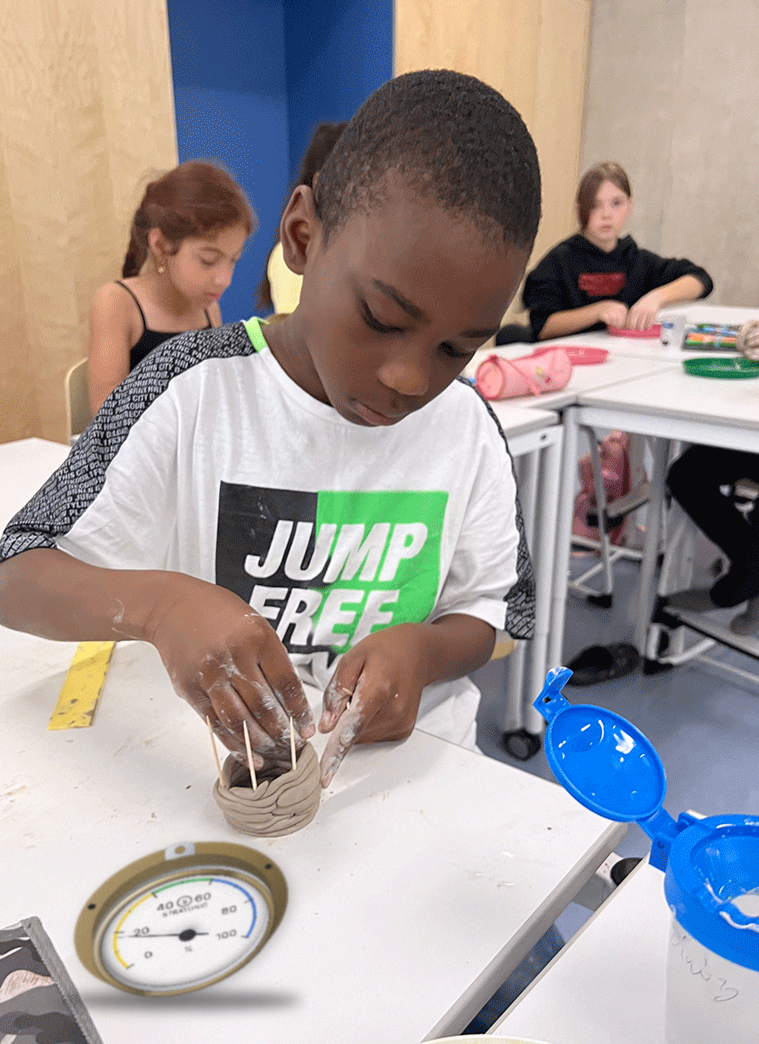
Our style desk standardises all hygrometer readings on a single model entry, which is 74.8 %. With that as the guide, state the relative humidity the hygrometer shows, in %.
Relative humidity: 20 %
